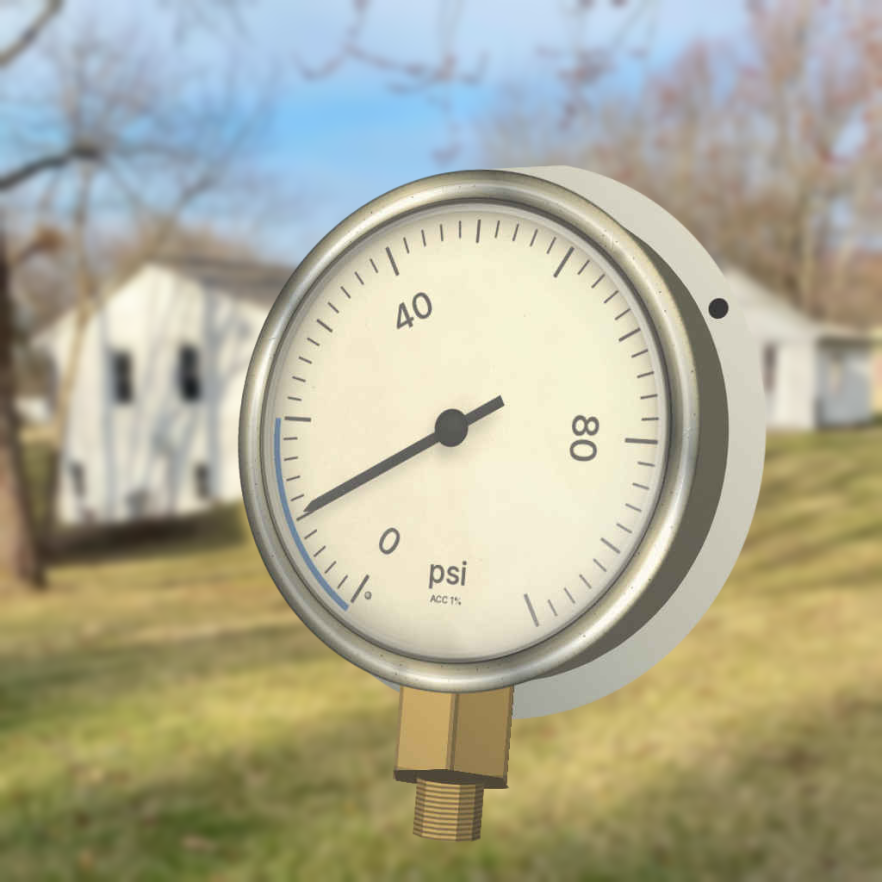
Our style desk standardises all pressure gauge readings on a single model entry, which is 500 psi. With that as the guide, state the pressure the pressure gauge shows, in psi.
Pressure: 10 psi
